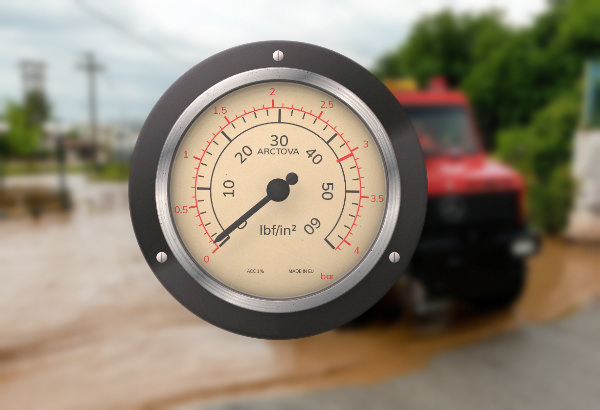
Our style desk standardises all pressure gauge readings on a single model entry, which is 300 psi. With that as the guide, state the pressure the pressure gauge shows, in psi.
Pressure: 1 psi
